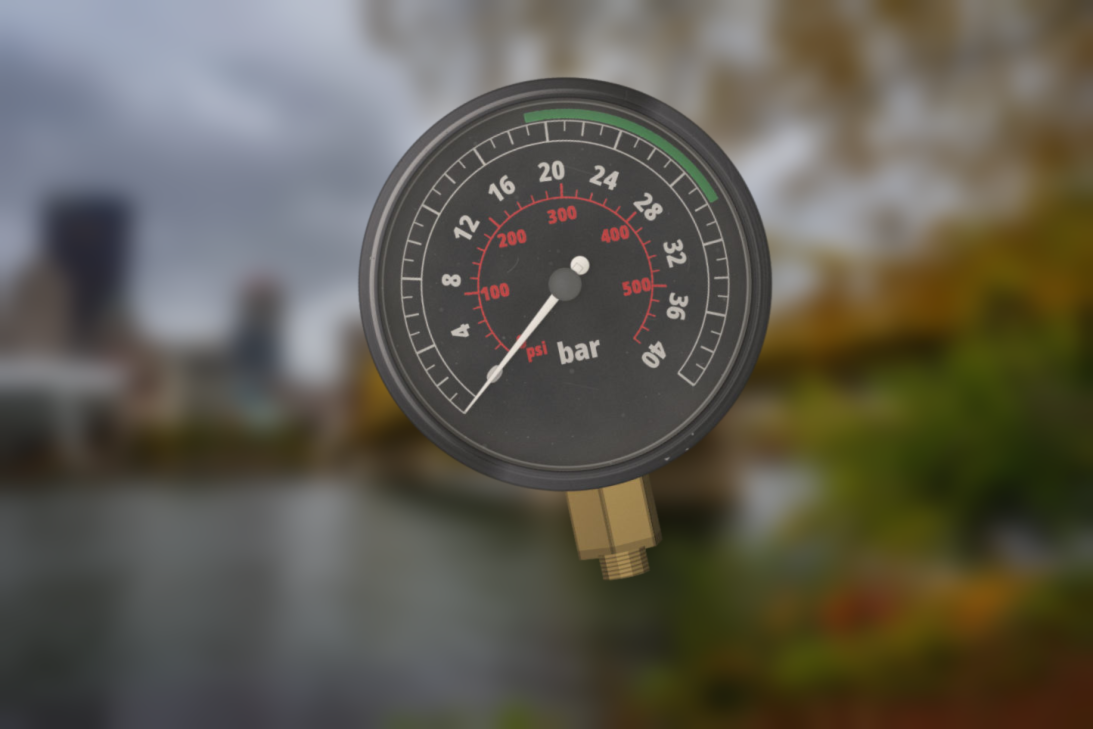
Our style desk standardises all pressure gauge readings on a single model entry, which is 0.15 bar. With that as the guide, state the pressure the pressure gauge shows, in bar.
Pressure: 0 bar
